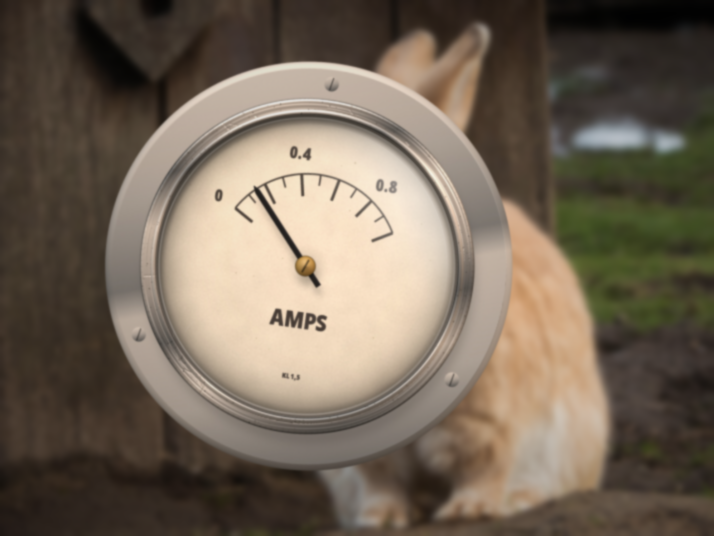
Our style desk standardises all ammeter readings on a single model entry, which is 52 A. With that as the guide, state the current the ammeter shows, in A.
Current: 0.15 A
